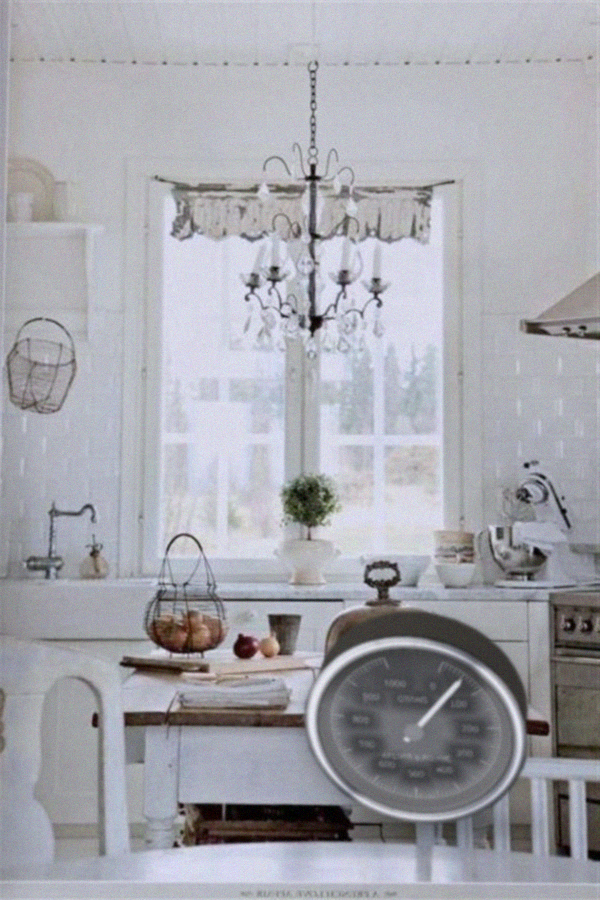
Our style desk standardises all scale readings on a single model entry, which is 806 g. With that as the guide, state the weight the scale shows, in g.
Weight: 50 g
